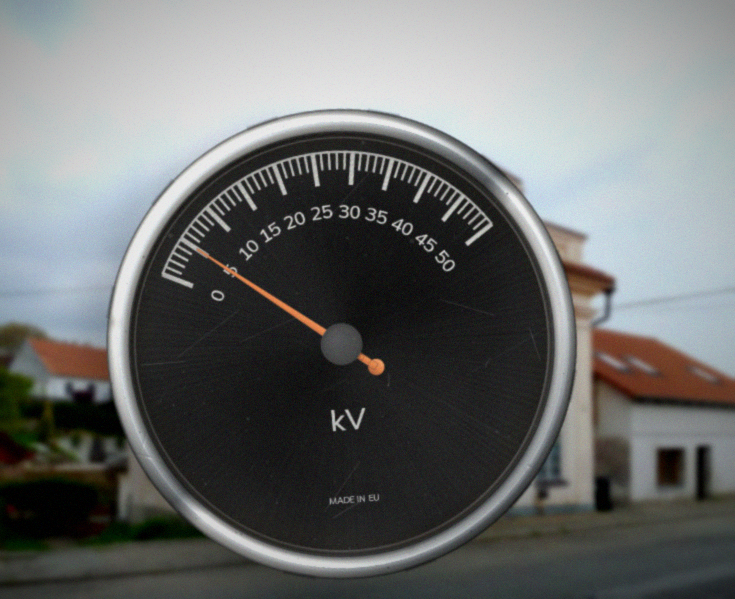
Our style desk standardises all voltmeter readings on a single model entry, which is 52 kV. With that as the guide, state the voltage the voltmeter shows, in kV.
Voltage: 5 kV
